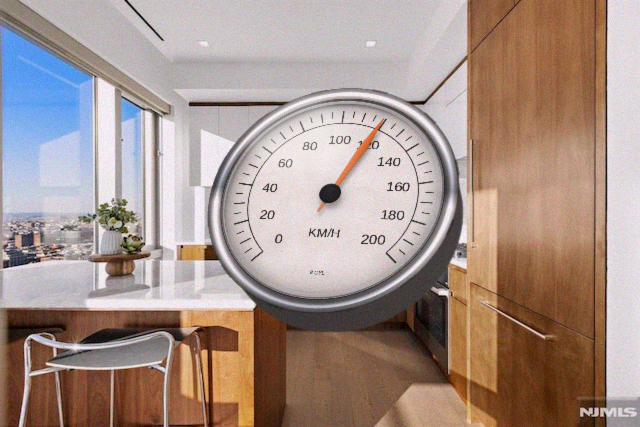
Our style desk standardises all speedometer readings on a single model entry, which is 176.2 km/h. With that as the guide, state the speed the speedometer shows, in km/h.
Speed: 120 km/h
